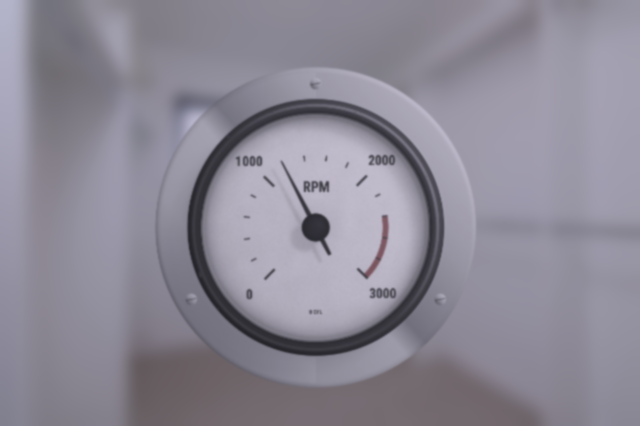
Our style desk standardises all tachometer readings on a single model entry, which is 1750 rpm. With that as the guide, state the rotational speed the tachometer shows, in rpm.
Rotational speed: 1200 rpm
